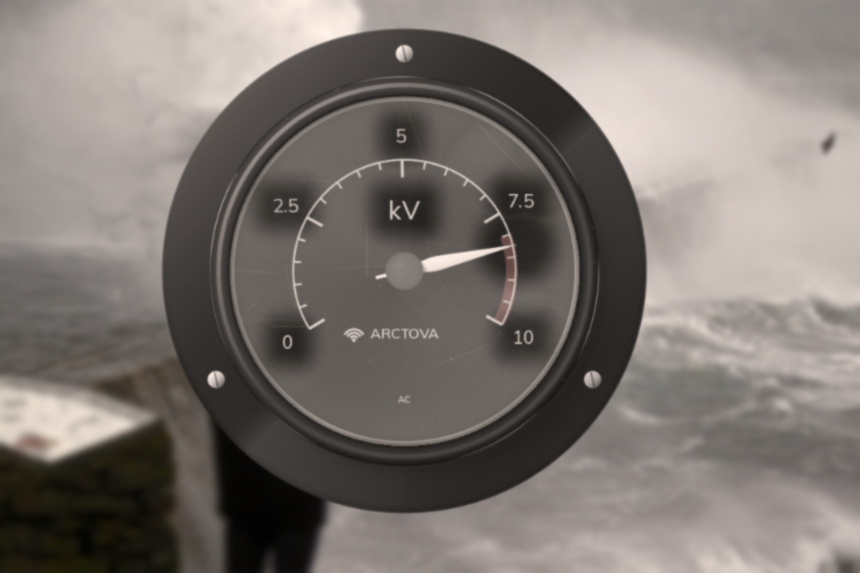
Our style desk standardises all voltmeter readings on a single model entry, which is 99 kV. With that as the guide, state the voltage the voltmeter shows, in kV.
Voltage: 8.25 kV
